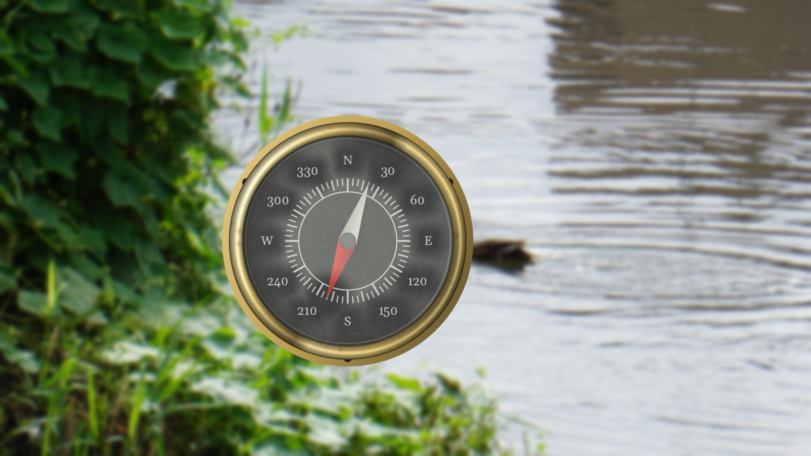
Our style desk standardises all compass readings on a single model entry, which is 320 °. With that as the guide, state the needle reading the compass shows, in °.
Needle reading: 200 °
